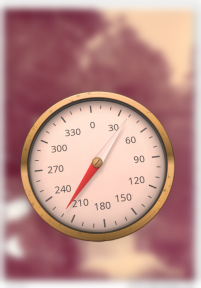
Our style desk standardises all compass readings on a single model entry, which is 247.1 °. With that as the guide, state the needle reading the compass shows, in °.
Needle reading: 220 °
